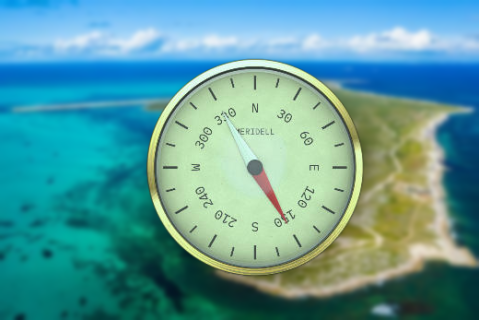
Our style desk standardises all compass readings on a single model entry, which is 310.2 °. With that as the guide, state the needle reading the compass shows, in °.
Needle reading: 150 °
